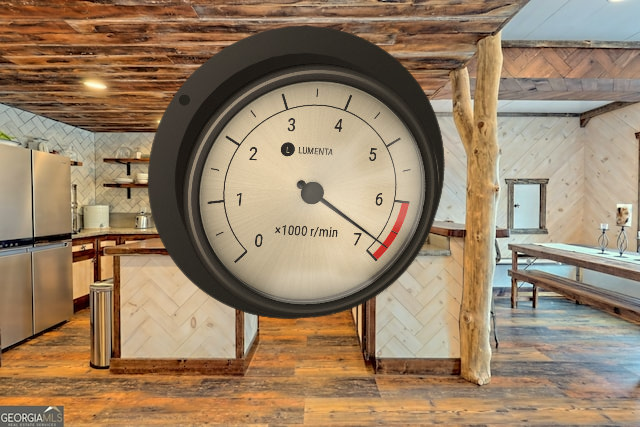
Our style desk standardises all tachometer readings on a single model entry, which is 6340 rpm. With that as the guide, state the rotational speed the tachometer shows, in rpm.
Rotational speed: 6750 rpm
